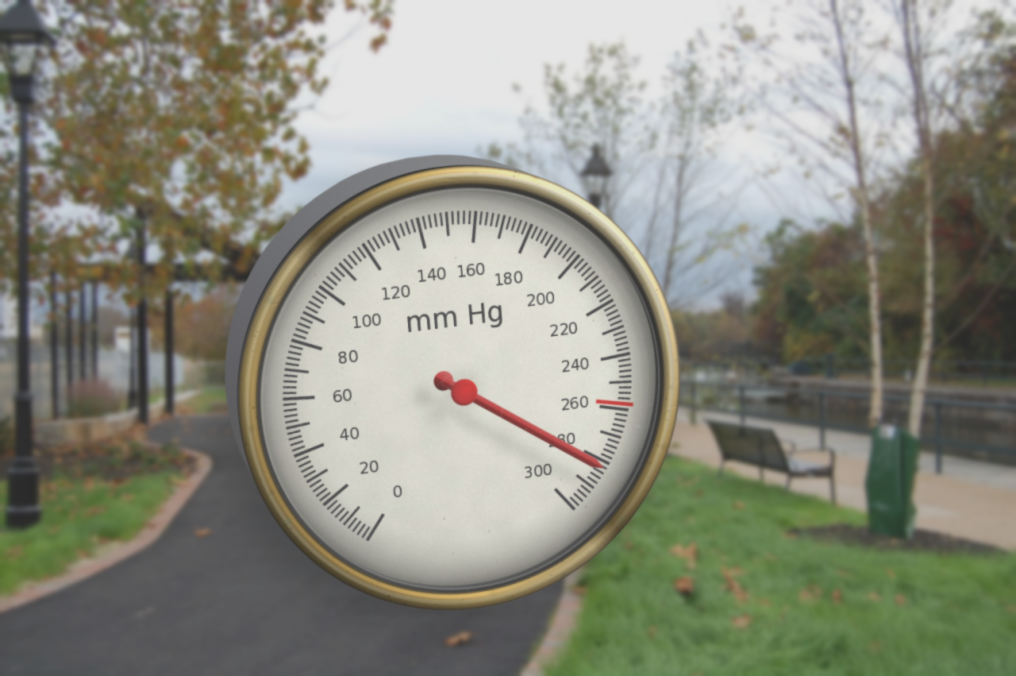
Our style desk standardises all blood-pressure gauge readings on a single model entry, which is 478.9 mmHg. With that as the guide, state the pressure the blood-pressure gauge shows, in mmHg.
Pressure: 282 mmHg
